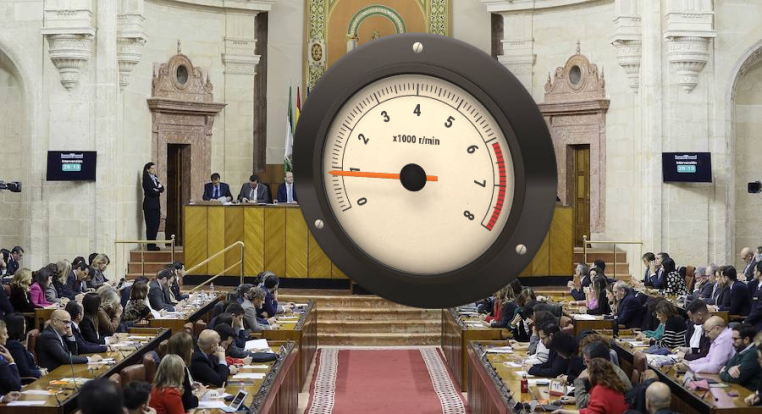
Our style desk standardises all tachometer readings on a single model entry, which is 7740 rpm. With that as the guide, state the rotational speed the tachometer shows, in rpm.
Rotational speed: 900 rpm
